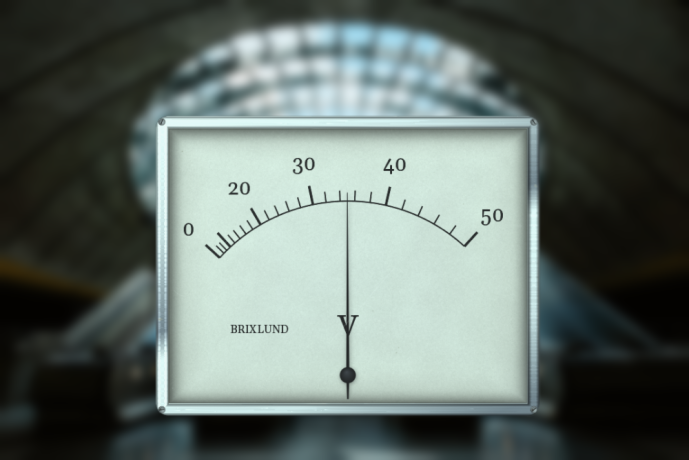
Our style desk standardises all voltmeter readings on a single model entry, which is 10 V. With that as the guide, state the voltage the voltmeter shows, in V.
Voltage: 35 V
